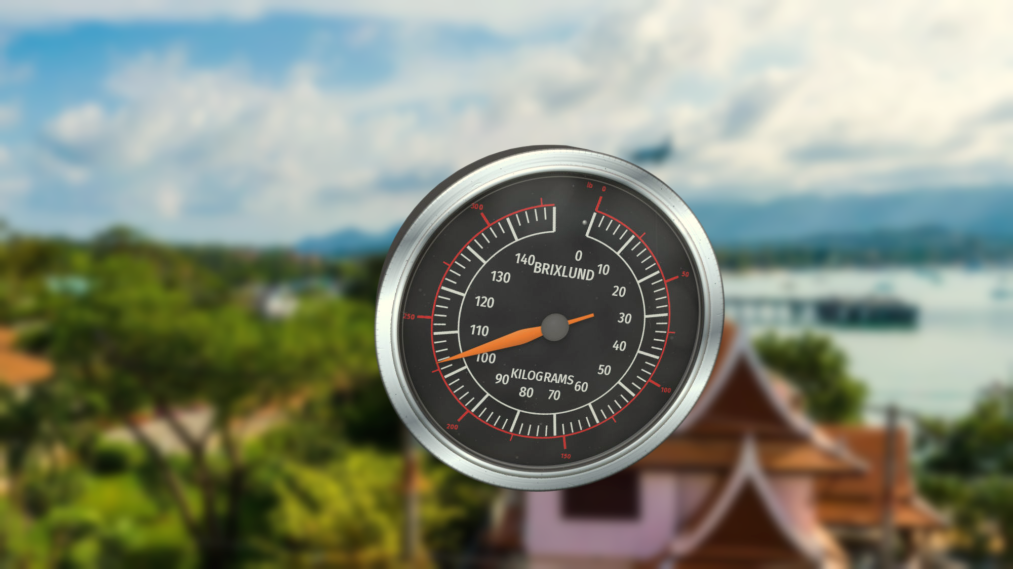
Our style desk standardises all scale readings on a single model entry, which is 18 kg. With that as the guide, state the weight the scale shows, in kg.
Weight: 104 kg
